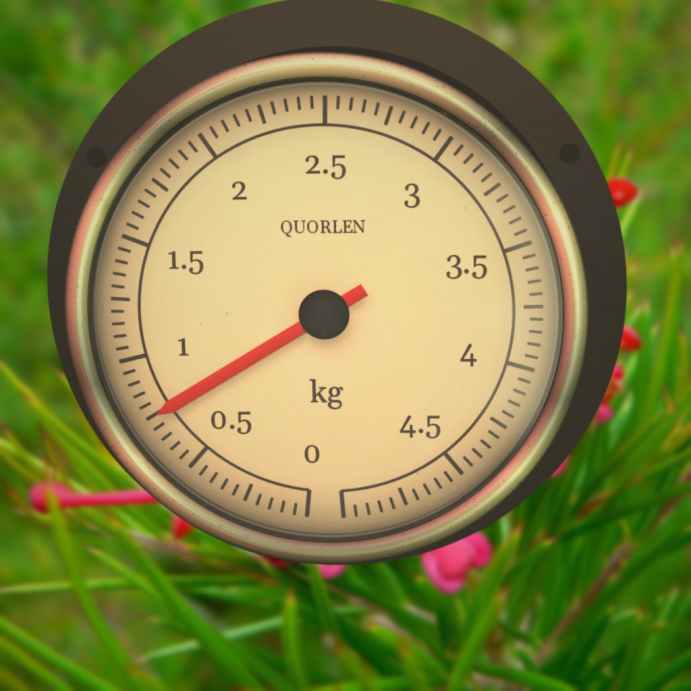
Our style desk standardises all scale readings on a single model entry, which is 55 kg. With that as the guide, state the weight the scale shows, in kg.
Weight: 0.75 kg
